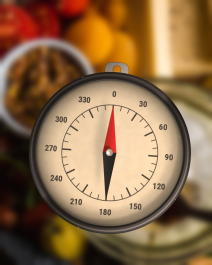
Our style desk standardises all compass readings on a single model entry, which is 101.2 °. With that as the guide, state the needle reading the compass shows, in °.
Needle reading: 0 °
